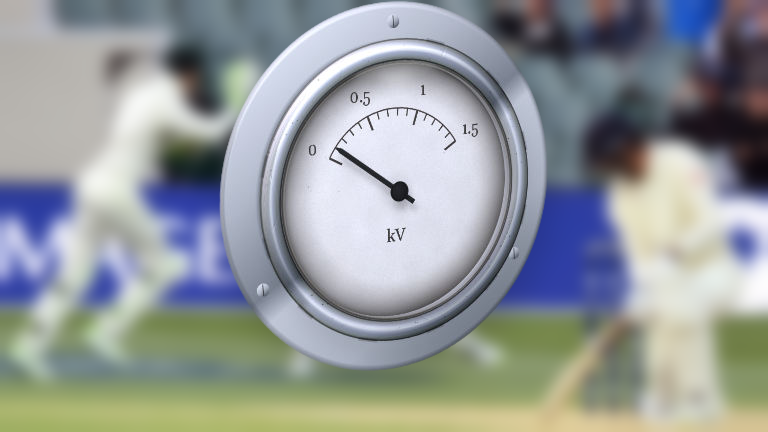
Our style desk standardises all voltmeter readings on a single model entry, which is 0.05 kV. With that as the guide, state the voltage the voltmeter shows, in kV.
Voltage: 0.1 kV
